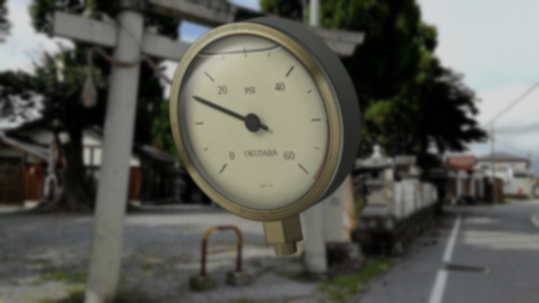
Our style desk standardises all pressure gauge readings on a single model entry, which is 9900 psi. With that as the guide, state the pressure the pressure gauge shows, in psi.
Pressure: 15 psi
